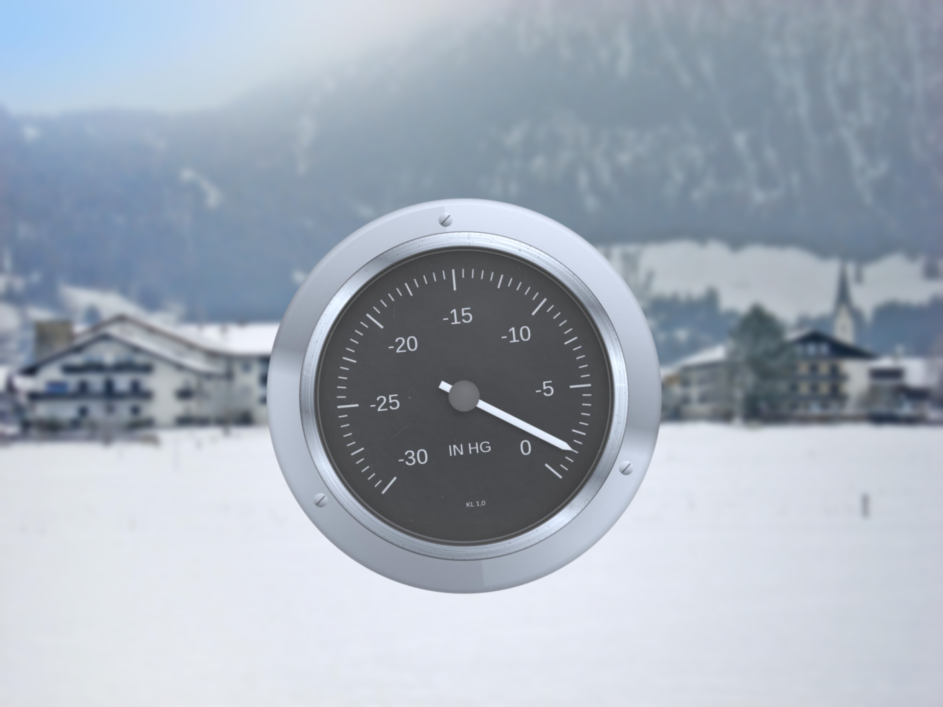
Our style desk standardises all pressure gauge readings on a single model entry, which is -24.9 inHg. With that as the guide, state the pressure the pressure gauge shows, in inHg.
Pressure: -1.5 inHg
